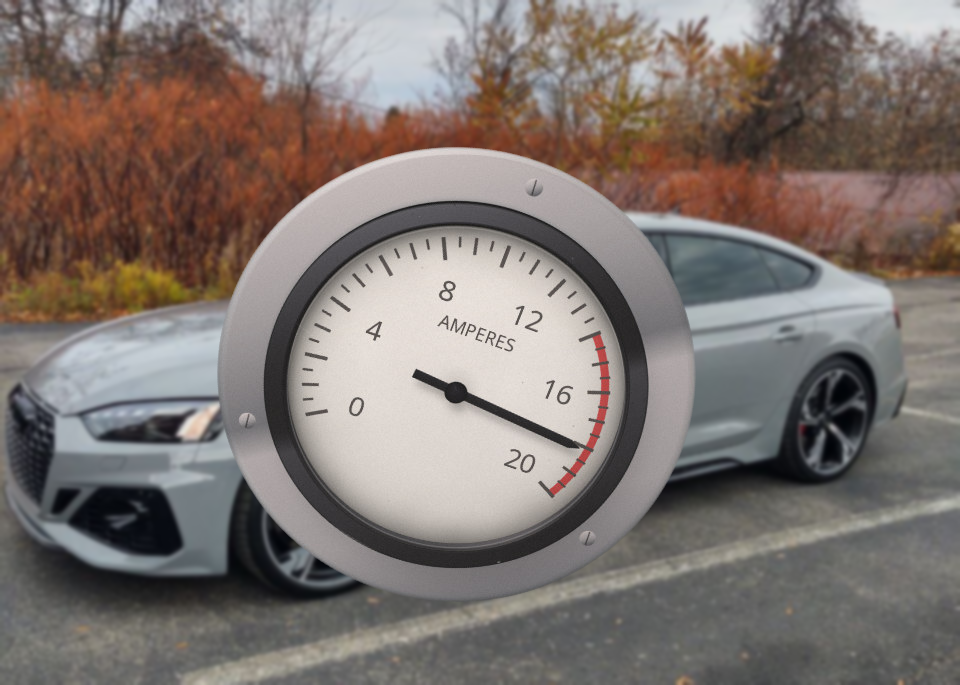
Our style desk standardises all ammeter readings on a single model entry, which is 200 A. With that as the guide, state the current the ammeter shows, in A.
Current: 18 A
